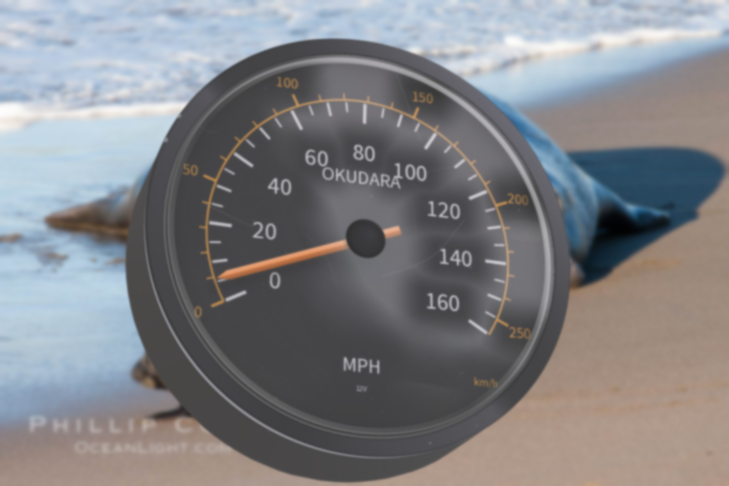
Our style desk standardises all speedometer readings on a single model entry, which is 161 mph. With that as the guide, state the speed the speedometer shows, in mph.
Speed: 5 mph
